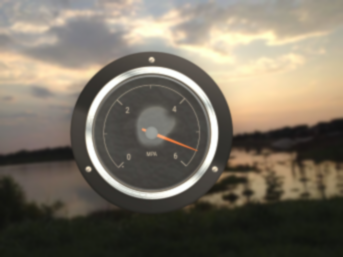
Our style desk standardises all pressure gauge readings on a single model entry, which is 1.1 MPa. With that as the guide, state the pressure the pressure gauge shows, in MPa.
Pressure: 5.5 MPa
